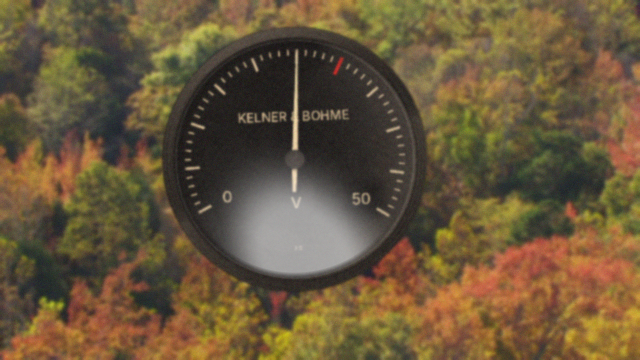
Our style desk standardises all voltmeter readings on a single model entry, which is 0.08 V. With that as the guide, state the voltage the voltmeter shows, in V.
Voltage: 25 V
